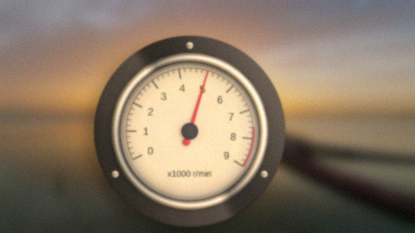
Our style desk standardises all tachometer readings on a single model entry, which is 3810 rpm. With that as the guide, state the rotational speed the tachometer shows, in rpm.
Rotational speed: 5000 rpm
